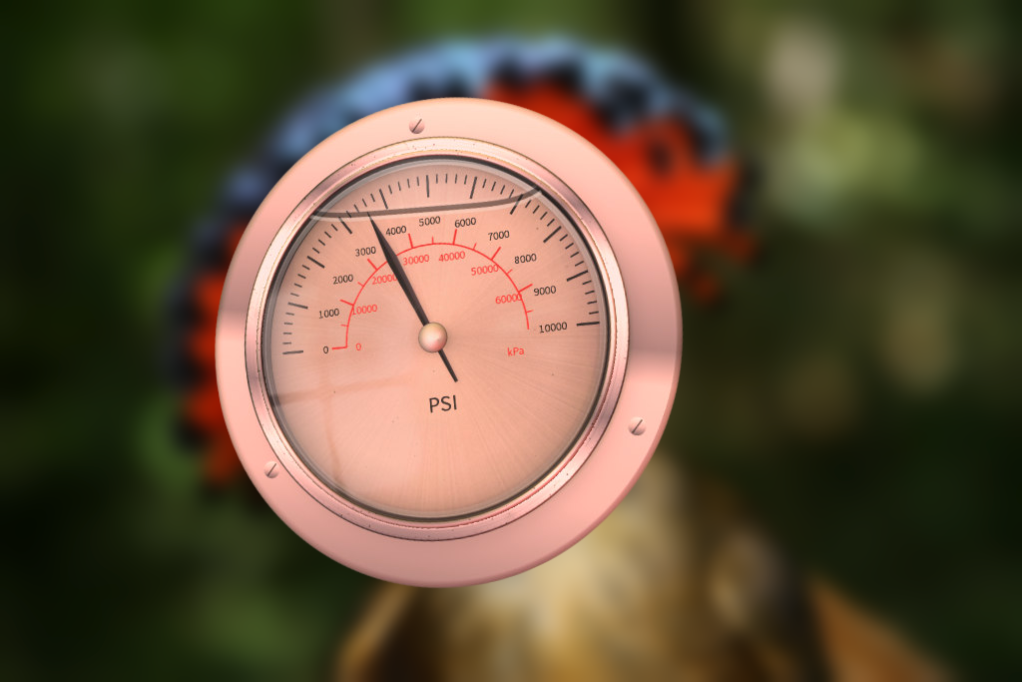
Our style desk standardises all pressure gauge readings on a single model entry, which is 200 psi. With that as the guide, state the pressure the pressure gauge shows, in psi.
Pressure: 3600 psi
